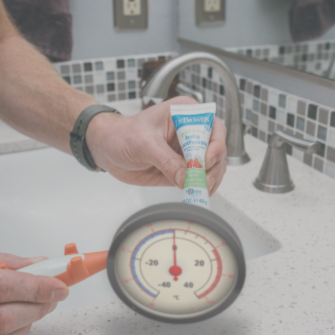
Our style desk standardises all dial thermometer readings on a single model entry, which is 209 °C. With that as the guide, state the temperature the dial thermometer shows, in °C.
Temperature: 0 °C
